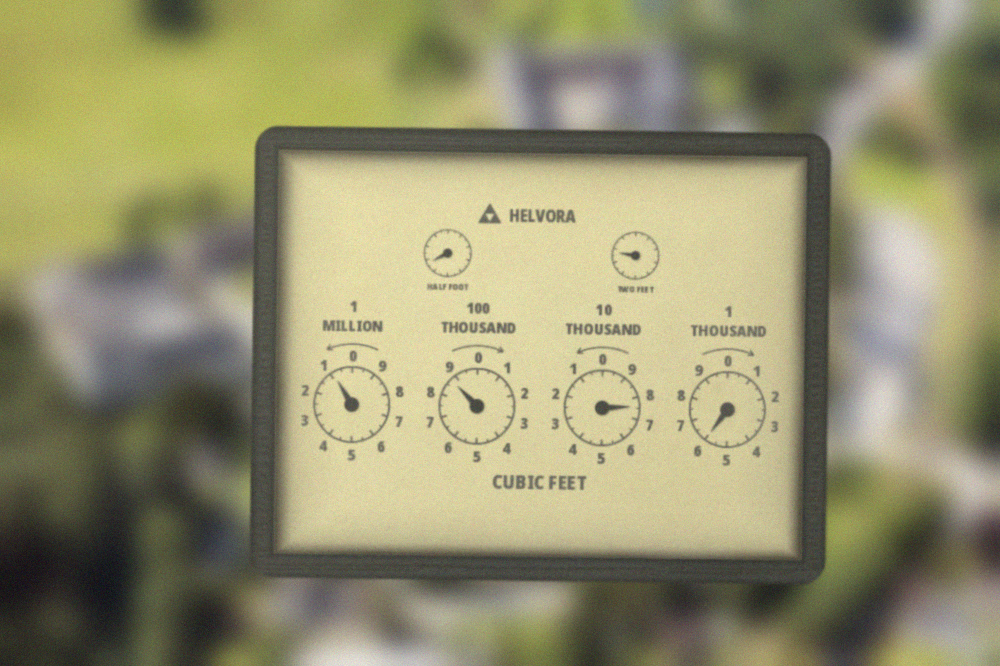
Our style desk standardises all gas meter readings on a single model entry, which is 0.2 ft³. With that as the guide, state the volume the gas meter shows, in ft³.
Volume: 87600 ft³
